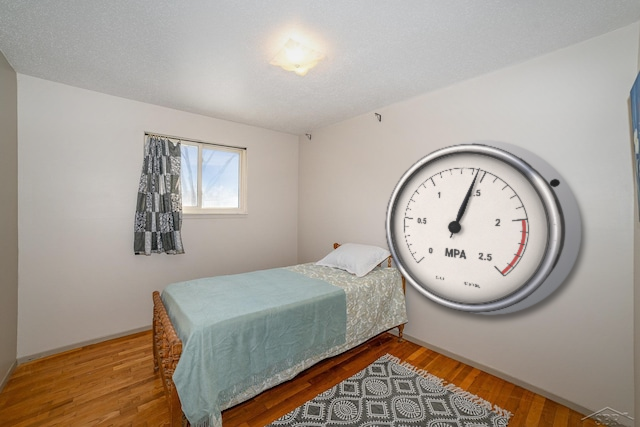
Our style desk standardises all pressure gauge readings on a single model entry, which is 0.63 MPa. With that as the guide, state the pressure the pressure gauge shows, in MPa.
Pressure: 1.45 MPa
